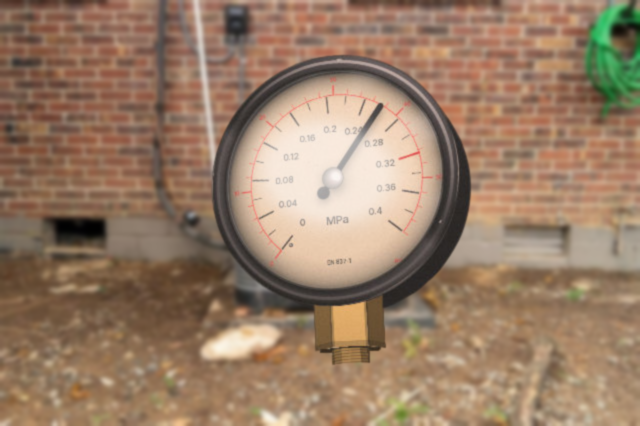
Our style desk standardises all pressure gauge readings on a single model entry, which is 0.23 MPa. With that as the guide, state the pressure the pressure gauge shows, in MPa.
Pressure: 0.26 MPa
